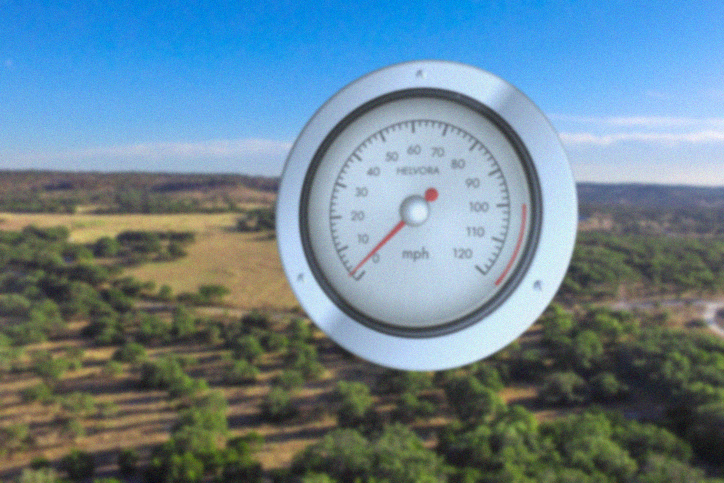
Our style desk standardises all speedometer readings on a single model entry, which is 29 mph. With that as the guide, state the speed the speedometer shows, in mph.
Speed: 2 mph
